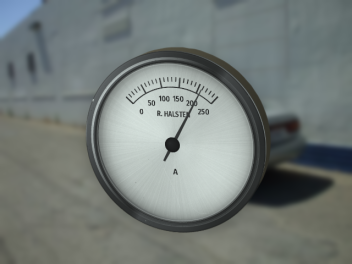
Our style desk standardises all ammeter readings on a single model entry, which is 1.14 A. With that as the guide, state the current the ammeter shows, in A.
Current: 210 A
